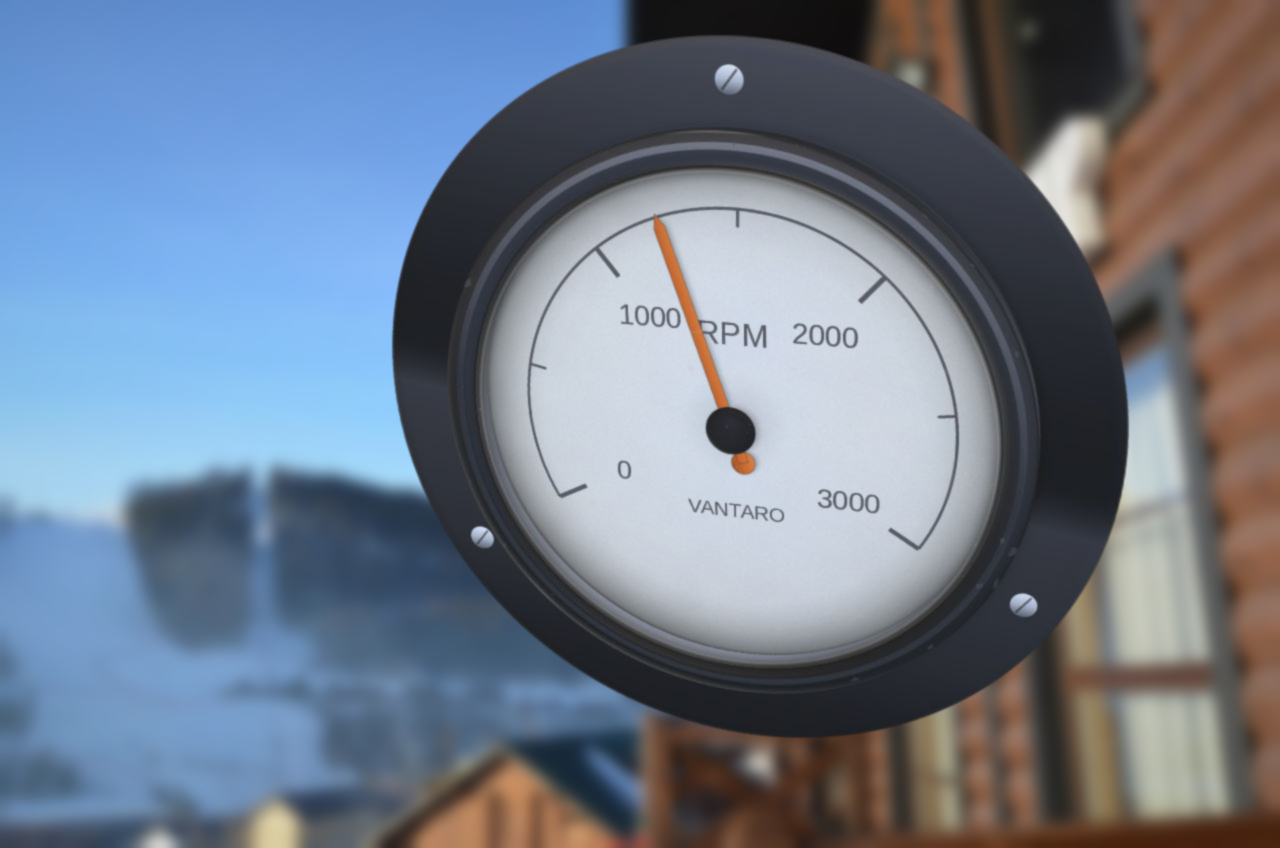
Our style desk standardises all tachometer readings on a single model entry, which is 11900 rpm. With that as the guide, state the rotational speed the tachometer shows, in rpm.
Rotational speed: 1250 rpm
